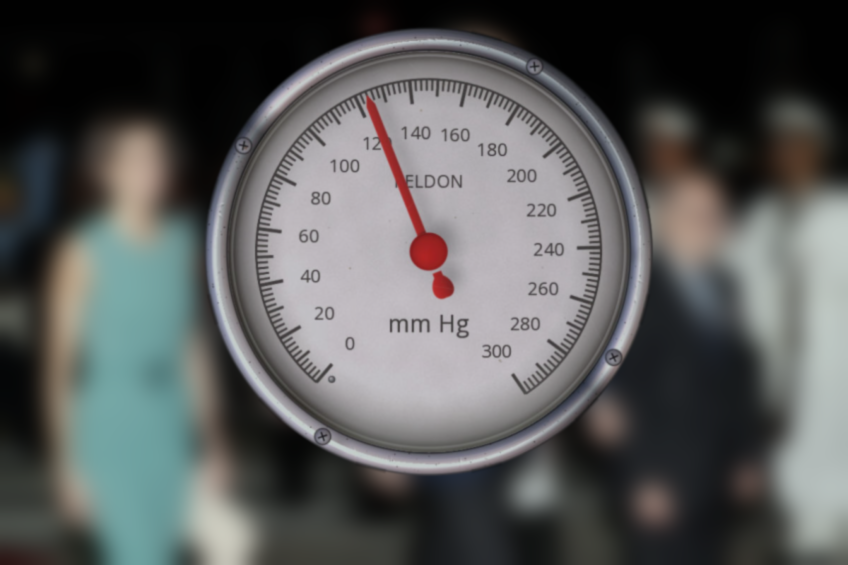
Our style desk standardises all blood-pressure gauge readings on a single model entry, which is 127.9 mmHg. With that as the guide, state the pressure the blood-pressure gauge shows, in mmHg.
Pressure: 124 mmHg
